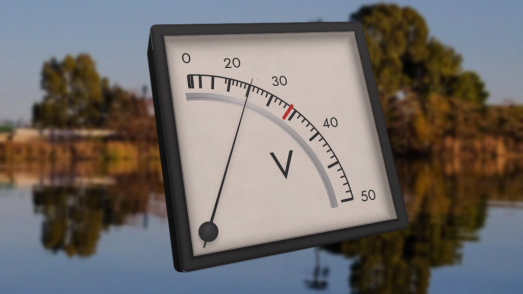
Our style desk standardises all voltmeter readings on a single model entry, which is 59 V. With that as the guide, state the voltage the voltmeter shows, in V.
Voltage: 25 V
